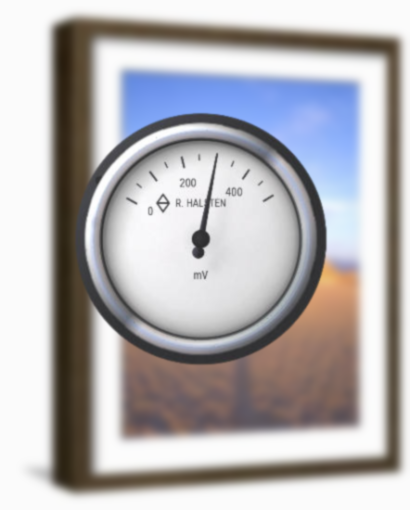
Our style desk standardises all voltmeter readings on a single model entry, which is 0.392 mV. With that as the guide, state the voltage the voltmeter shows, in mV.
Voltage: 300 mV
